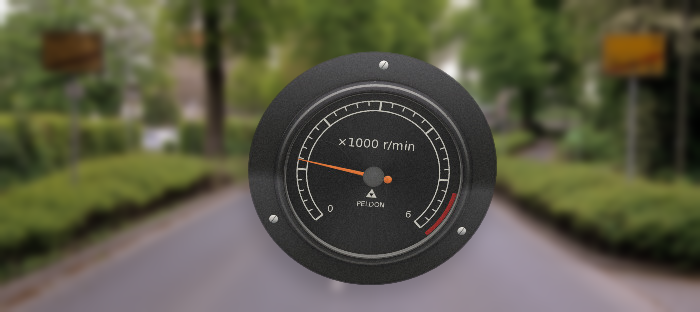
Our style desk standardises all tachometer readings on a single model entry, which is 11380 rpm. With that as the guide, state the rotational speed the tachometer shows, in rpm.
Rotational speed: 1200 rpm
